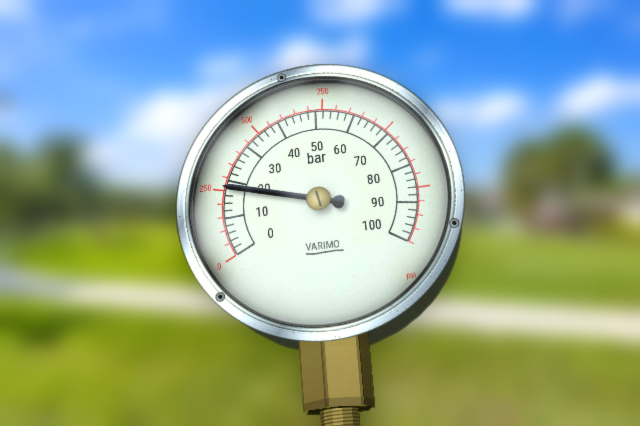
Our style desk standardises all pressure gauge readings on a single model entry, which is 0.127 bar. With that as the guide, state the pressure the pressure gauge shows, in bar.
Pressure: 18 bar
